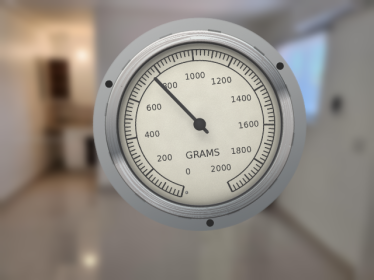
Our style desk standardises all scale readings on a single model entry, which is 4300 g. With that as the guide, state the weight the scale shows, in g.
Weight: 760 g
